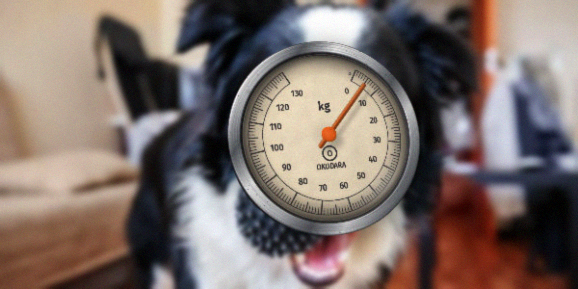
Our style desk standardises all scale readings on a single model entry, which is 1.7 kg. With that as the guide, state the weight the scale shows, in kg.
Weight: 5 kg
